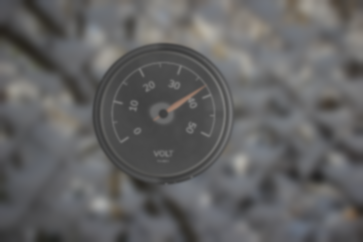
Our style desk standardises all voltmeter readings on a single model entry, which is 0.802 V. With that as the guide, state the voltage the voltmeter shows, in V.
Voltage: 37.5 V
